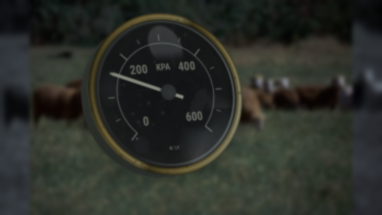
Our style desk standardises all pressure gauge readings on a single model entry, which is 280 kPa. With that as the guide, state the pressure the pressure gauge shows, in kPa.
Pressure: 150 kPa
